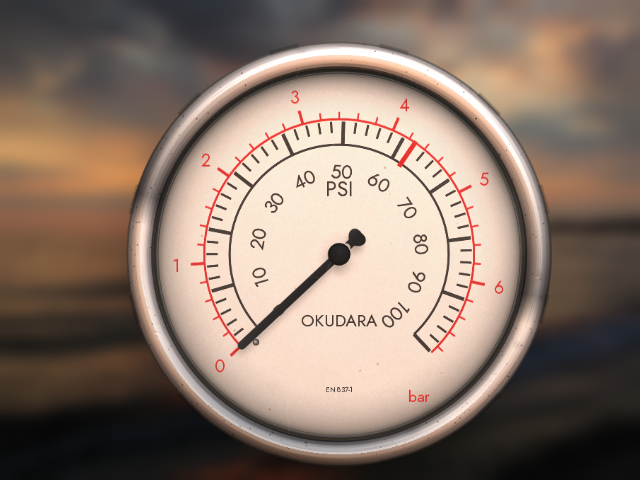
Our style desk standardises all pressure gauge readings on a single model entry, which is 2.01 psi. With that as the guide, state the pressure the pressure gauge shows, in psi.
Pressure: 0 psi
